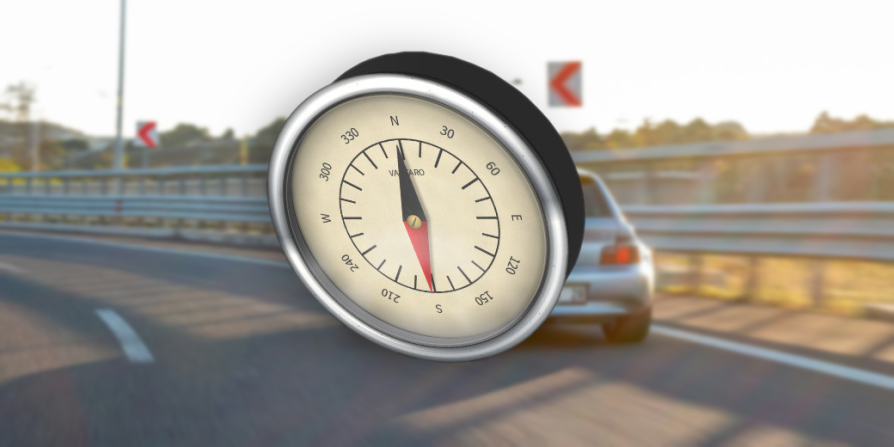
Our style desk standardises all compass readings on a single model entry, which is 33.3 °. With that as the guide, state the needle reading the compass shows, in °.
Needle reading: 180 °
